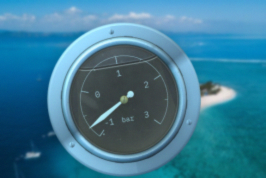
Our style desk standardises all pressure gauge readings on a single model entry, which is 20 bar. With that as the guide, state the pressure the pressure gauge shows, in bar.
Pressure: -0.75 bar
